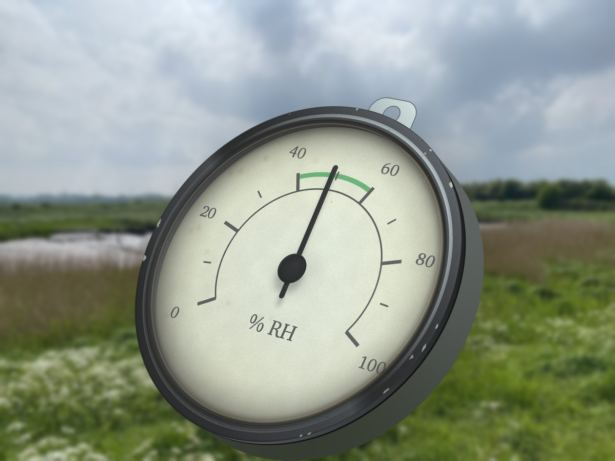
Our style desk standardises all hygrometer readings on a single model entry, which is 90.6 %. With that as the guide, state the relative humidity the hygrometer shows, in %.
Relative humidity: 50 %
